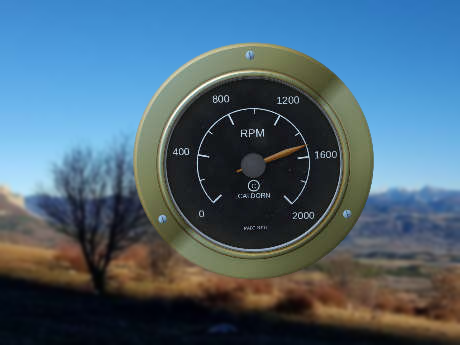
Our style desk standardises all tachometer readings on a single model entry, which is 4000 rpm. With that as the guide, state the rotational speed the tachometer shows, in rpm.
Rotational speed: 1500 rpm
